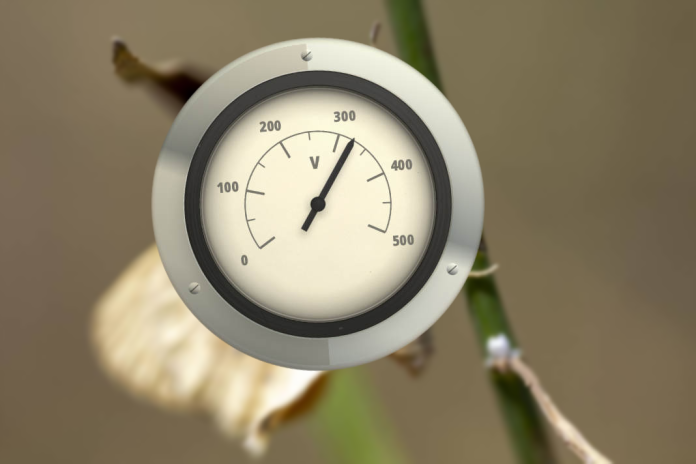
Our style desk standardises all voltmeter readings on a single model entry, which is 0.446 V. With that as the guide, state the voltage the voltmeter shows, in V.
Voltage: 325 V
